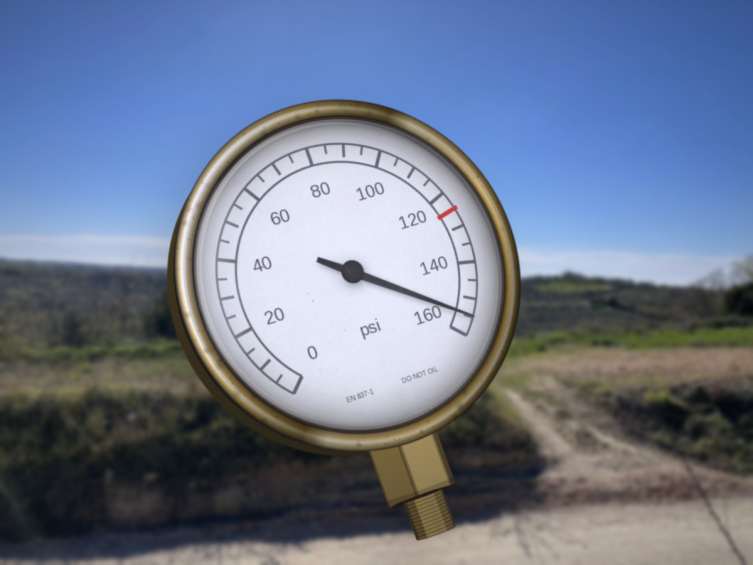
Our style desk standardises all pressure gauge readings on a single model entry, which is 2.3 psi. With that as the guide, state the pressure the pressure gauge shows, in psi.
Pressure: 155 psi
